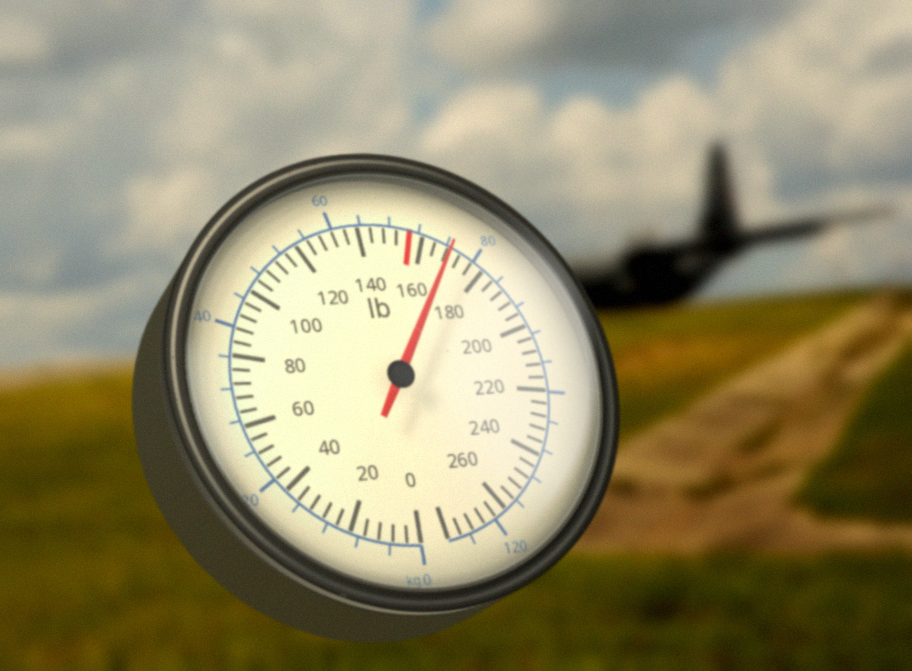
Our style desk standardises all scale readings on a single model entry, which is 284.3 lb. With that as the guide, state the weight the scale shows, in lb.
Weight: 168 lb
